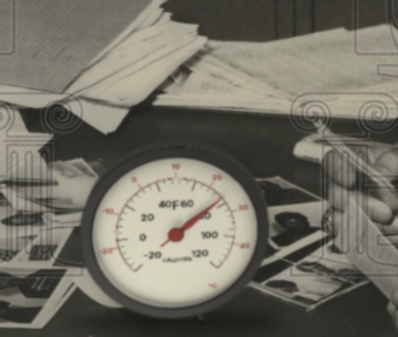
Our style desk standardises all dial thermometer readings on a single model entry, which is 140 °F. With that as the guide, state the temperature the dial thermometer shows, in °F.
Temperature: 76 °F
